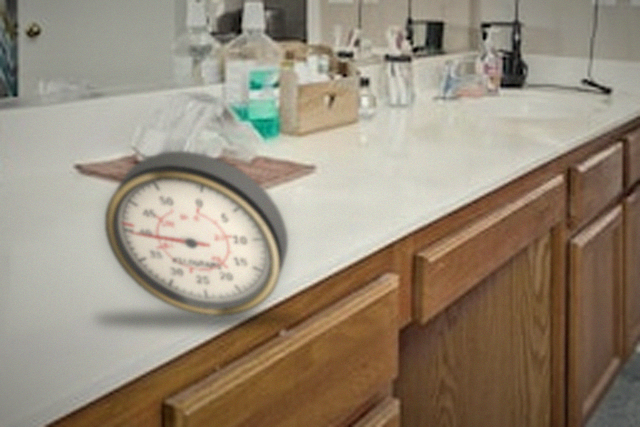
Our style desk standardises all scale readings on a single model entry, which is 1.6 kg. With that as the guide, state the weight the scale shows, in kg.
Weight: 40 kg
